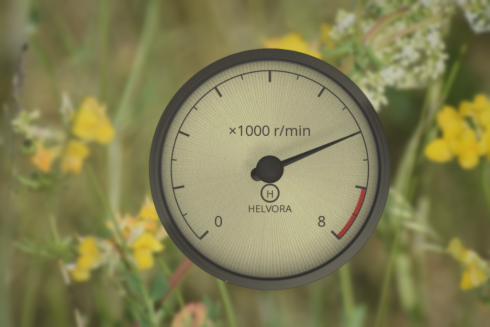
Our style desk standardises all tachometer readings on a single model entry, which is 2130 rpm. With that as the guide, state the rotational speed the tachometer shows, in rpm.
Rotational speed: 6000 rpm
